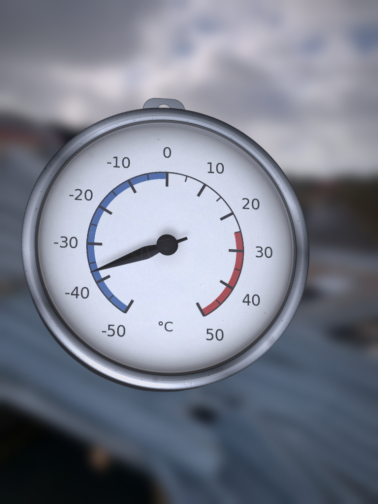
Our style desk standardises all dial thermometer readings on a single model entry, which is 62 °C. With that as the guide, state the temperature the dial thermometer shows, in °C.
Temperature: -37.5 °C
